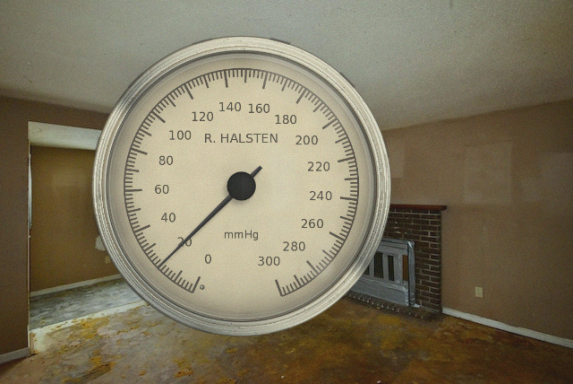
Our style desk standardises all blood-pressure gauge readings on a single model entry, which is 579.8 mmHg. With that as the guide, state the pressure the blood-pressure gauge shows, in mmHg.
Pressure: 20 mmHg
